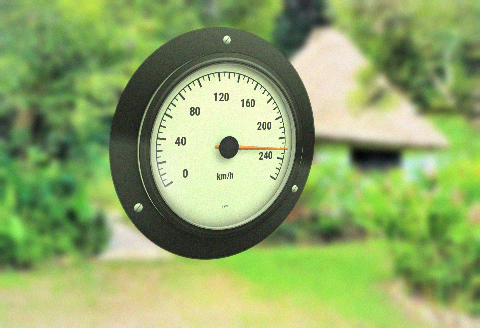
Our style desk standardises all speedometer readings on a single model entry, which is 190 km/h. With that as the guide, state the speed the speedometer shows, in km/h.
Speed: 230 km/h
